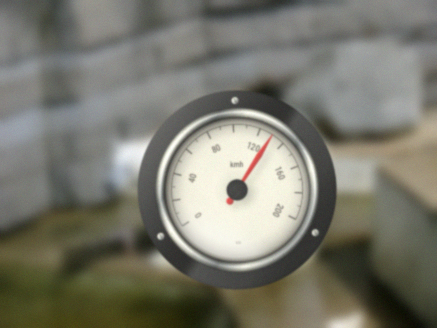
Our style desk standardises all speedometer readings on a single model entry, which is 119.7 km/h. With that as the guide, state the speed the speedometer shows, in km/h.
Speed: 130 km/h
